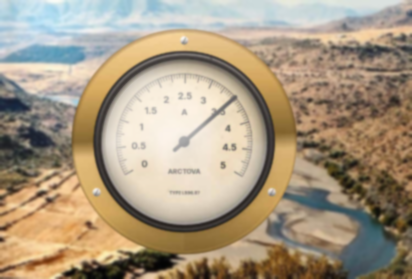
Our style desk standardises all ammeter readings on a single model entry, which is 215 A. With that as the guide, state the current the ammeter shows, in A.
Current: 3.5 A
